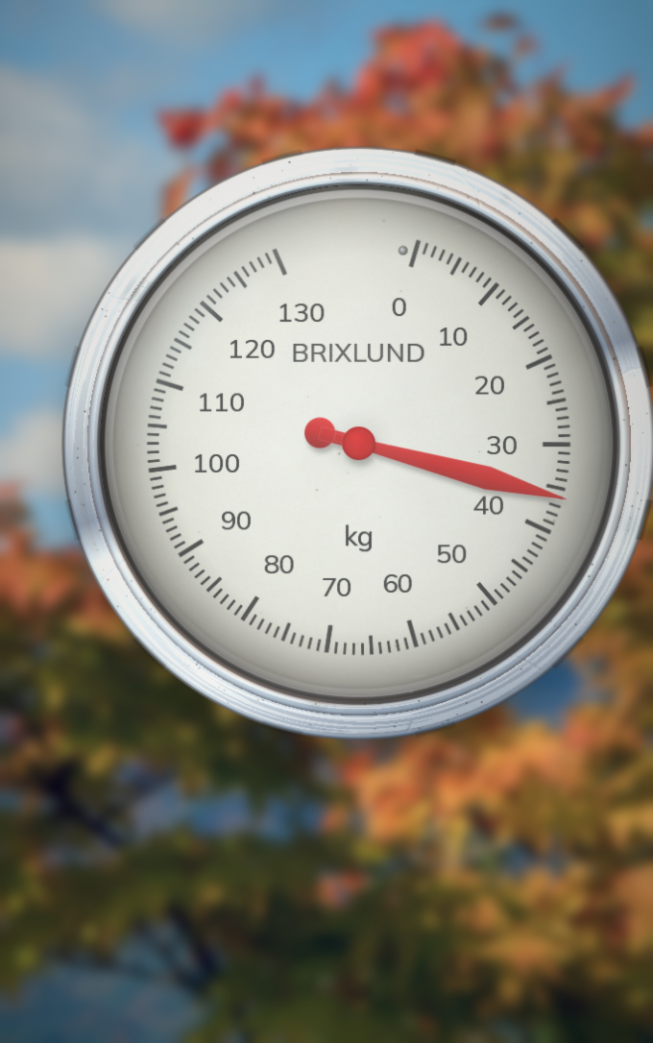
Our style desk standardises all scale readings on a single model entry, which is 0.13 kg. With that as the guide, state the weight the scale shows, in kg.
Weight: 36 kg
